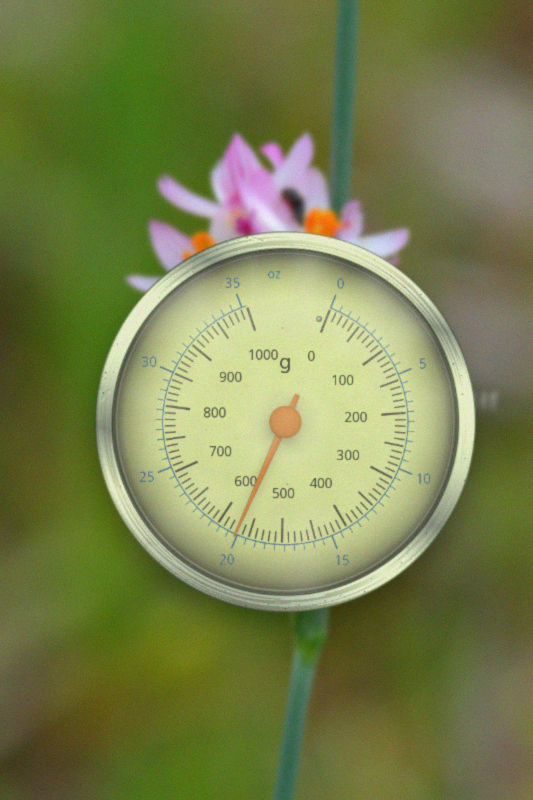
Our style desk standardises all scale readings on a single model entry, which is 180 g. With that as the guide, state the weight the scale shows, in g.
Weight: 570 g
